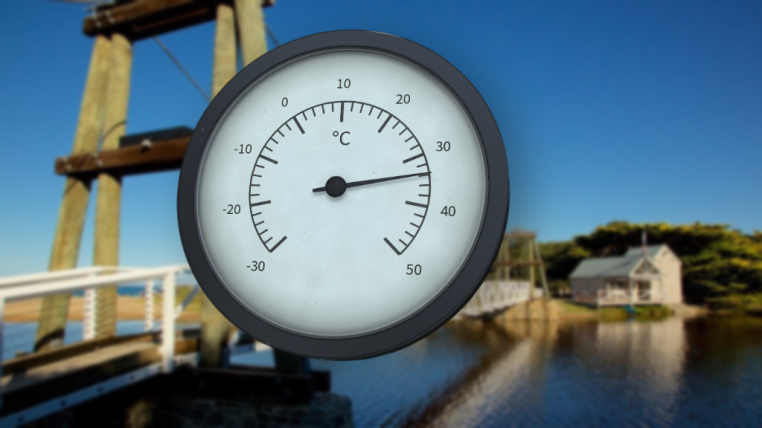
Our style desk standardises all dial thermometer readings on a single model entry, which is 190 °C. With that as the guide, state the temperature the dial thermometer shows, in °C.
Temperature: 34 °C
